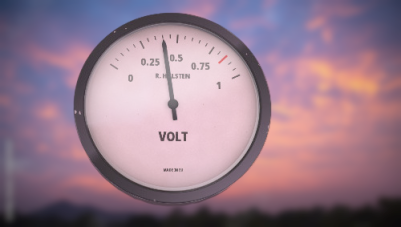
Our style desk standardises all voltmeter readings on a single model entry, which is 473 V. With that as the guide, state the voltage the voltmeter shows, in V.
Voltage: 0.4 V
